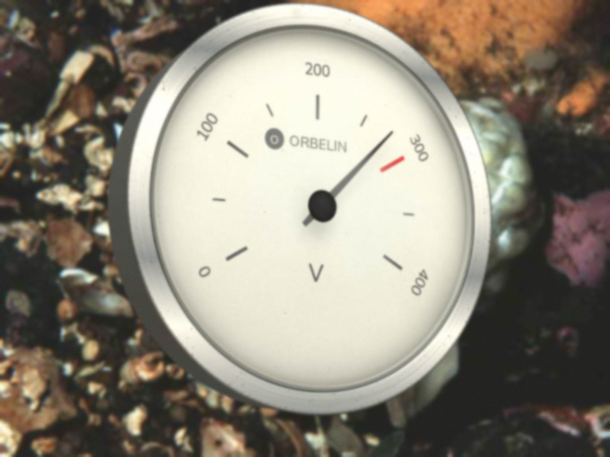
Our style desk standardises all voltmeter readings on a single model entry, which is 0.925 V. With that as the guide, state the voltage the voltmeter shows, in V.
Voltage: 275 V
